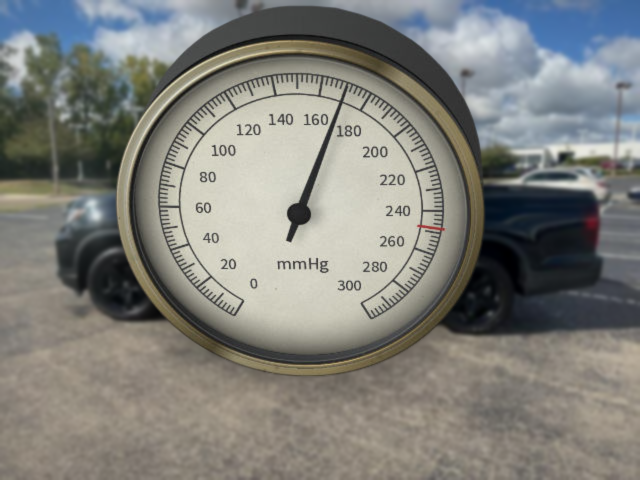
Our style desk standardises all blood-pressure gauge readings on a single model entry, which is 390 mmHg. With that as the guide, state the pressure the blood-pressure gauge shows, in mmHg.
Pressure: 170 mmHg
